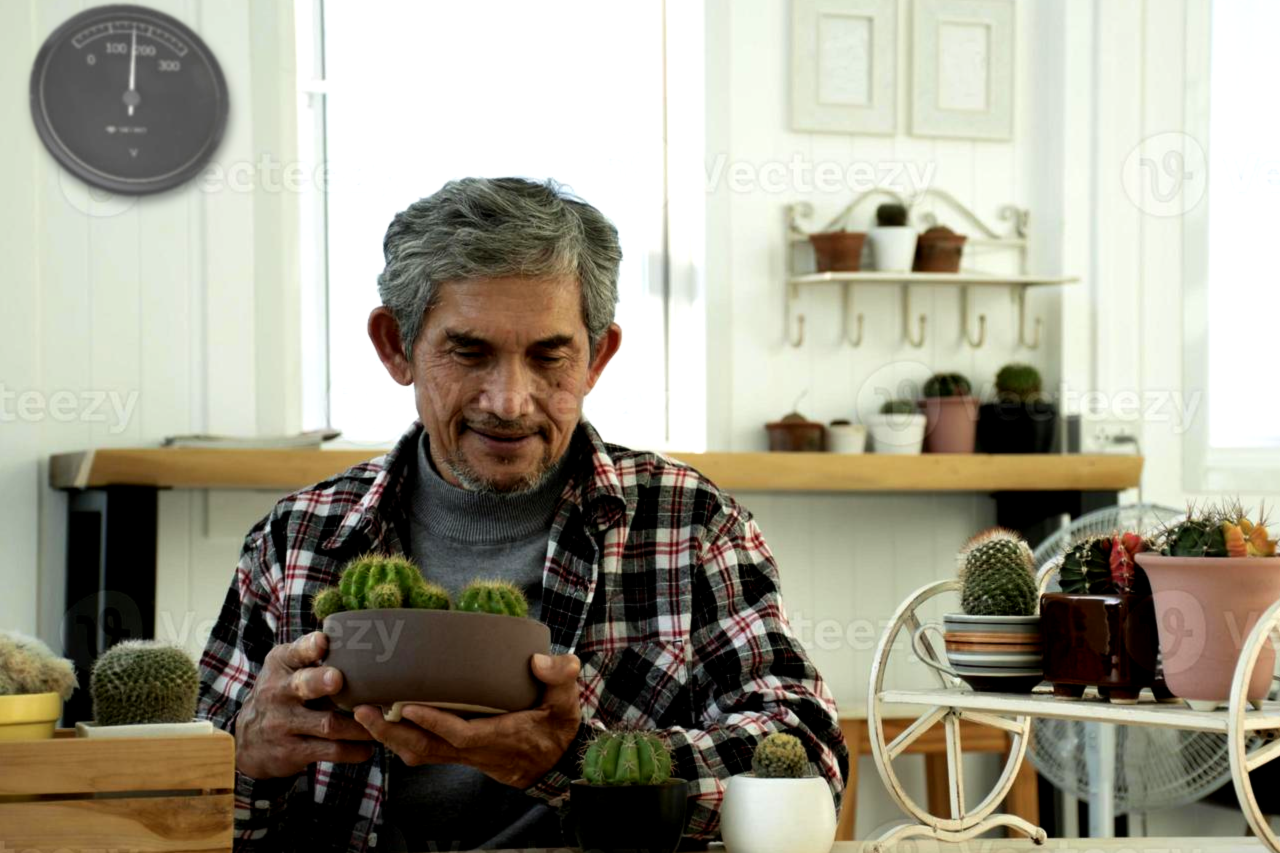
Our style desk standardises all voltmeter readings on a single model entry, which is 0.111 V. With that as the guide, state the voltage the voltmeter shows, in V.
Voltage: 160 V
